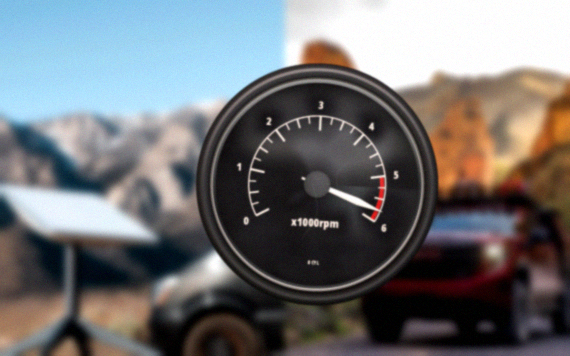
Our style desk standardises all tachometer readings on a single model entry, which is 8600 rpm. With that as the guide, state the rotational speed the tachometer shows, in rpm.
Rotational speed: 5750 rpm
